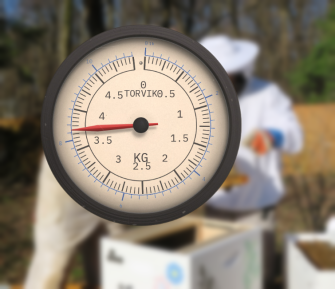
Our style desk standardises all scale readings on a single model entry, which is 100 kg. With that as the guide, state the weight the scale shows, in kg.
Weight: 3.75 kg
